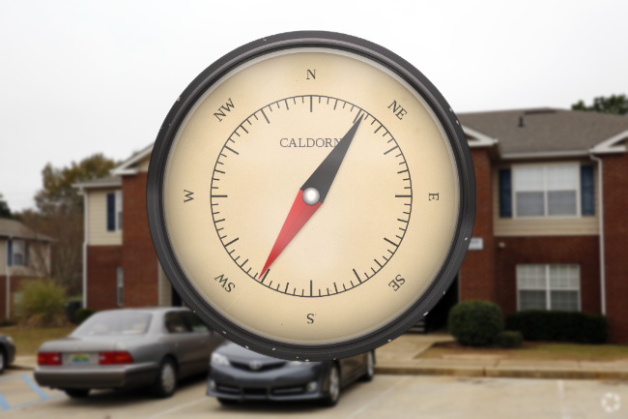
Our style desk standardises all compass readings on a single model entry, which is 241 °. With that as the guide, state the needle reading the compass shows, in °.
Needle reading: 212.5 °
